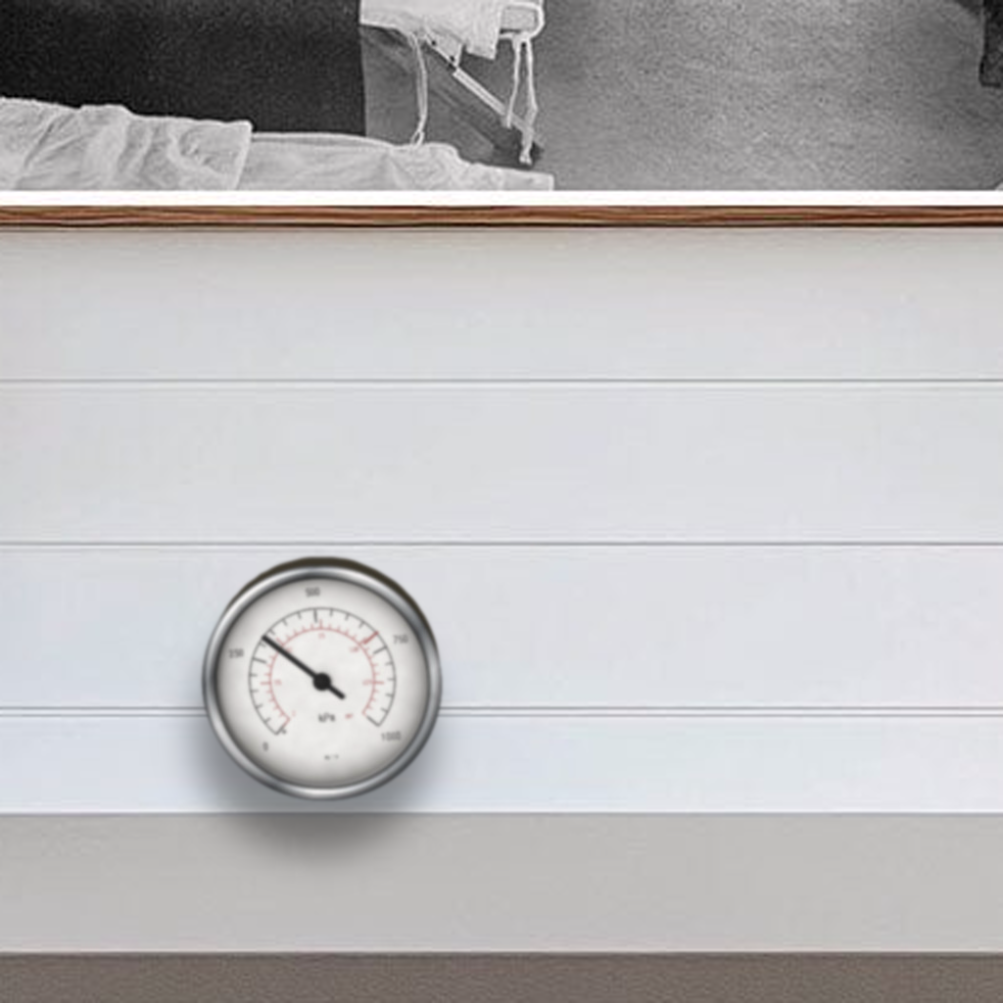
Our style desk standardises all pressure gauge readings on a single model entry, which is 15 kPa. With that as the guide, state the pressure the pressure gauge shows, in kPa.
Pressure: 325 kPa
